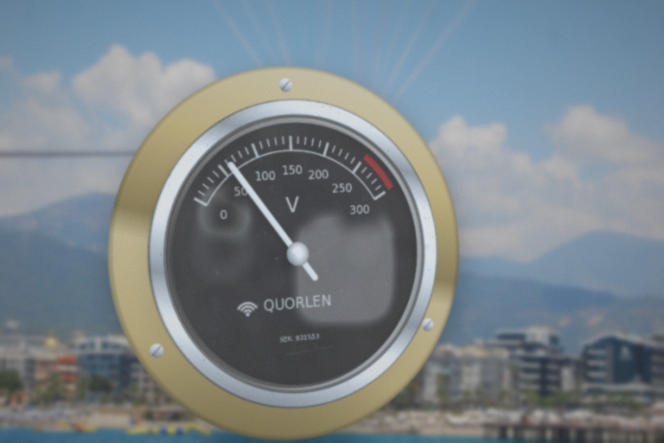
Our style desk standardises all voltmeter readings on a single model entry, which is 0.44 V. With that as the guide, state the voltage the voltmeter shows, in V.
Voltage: 60 V
